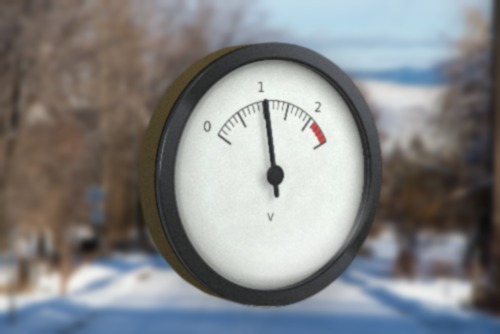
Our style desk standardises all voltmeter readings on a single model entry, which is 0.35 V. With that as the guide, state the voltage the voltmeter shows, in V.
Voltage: 1 V
